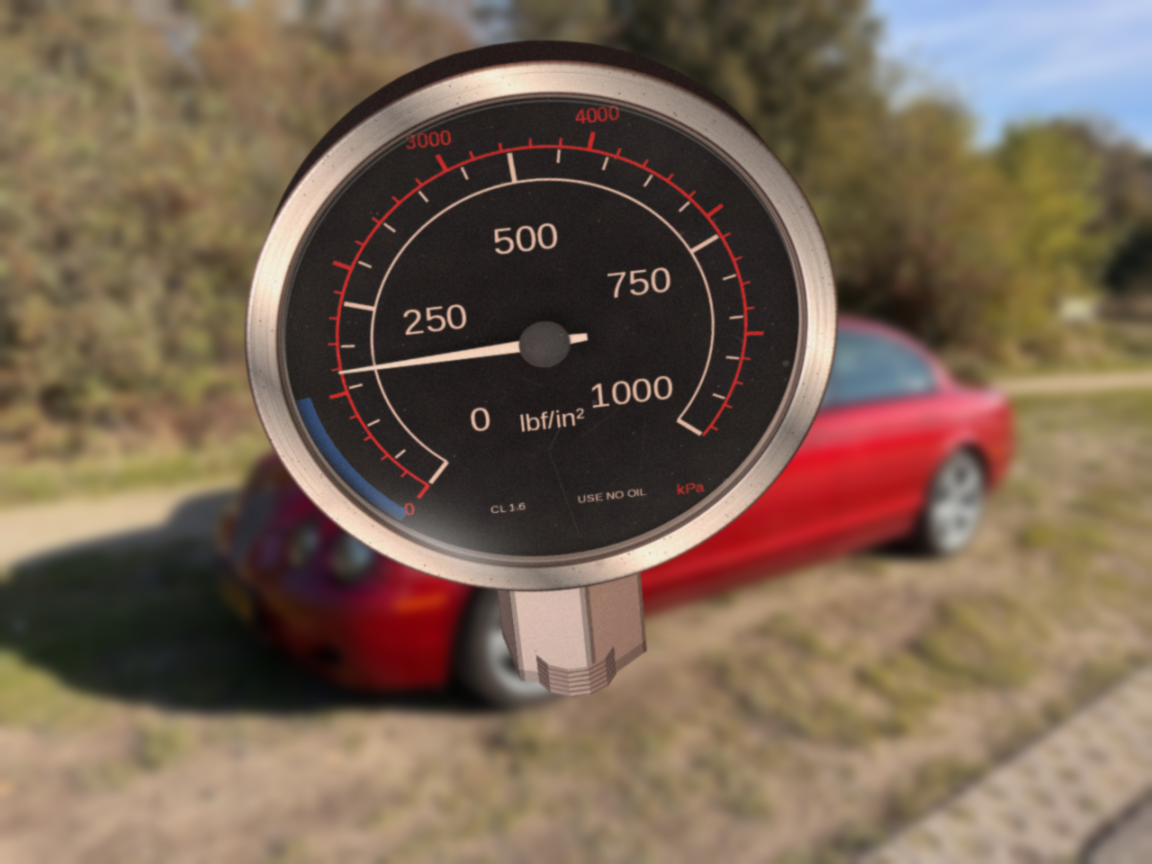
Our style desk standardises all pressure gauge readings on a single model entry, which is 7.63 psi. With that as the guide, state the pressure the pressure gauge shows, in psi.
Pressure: 175 psi
